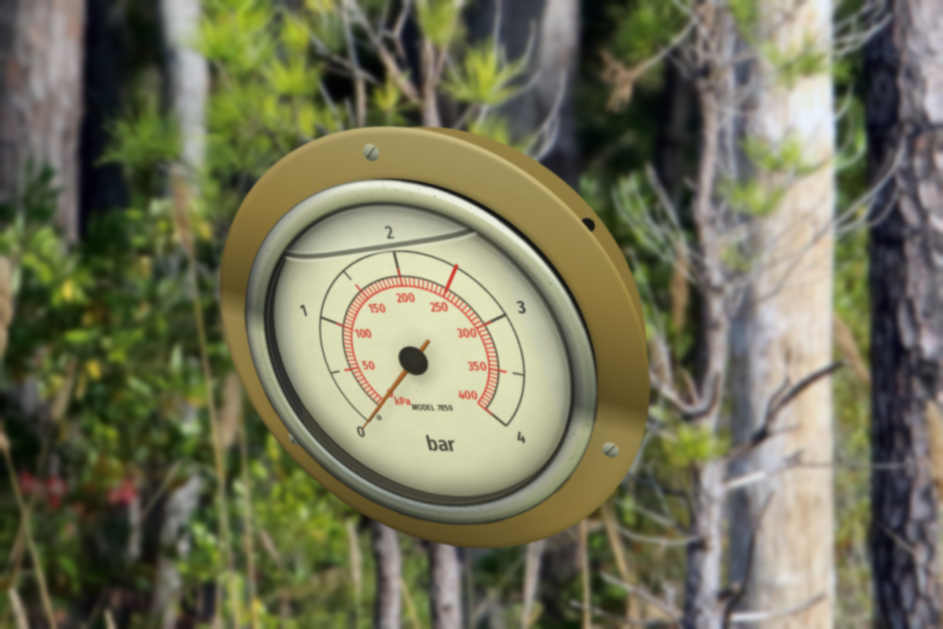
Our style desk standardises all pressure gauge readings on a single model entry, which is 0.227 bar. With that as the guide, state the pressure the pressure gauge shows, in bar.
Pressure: 0 bar
